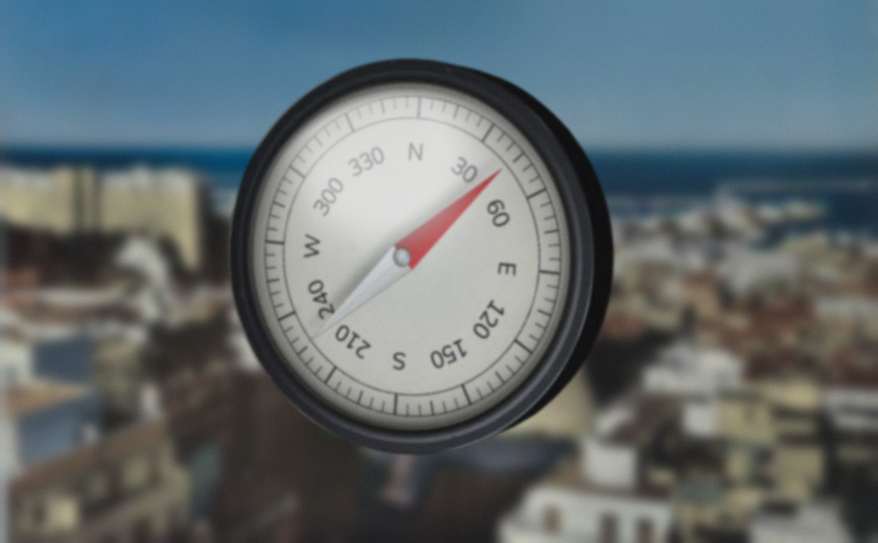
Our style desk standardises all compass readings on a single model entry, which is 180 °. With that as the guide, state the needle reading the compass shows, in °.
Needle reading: 45 °
